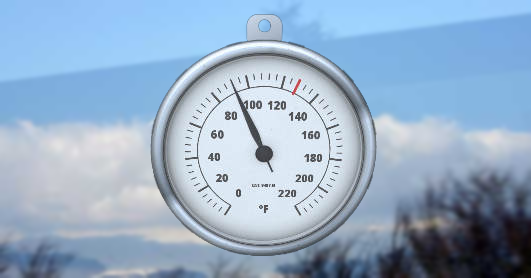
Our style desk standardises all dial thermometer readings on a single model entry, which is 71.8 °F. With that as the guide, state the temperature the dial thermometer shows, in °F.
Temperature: 92 °F
